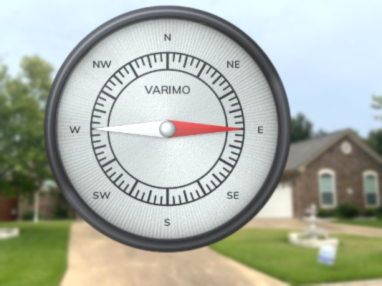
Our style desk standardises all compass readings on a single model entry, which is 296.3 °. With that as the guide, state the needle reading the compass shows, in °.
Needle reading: 90 °
